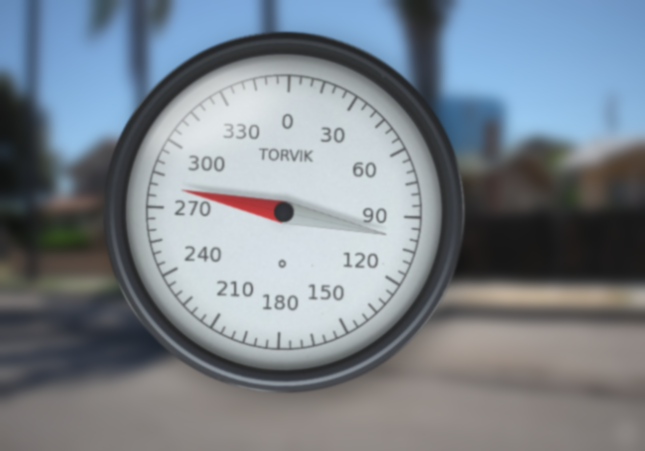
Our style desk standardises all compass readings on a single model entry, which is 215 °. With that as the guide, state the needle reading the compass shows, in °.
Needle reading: 280 °
